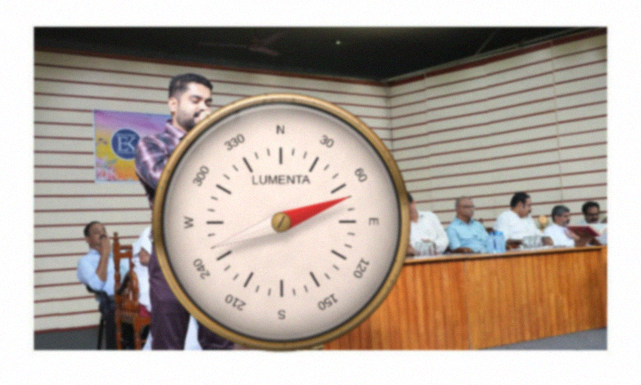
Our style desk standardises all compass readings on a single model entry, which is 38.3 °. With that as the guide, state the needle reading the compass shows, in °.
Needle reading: 70 °
